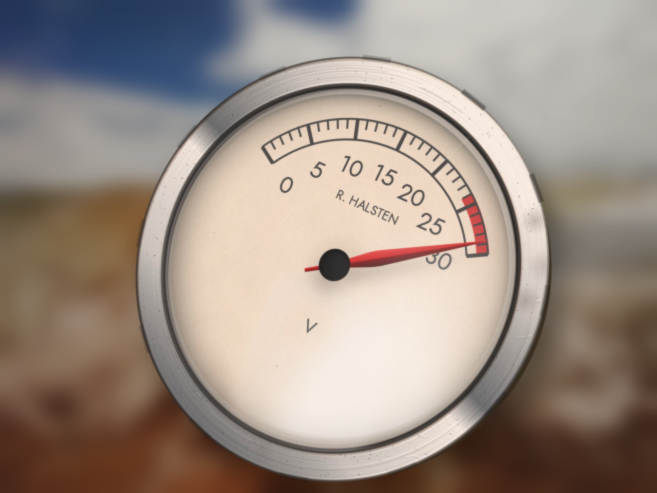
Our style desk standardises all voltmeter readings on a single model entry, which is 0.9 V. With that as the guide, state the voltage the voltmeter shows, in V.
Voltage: 29 V
